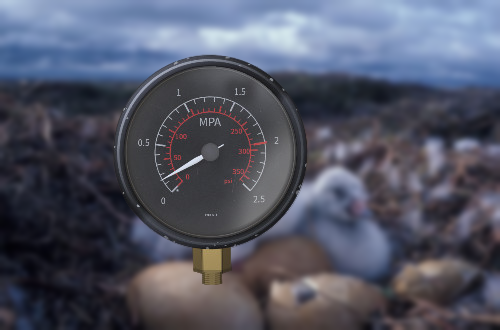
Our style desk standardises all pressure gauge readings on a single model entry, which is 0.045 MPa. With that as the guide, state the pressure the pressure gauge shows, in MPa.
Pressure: 0.15 MPa
